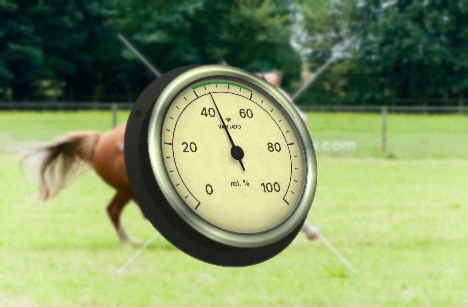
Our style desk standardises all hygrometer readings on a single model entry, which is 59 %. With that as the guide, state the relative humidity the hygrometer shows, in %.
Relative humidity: 44 %
